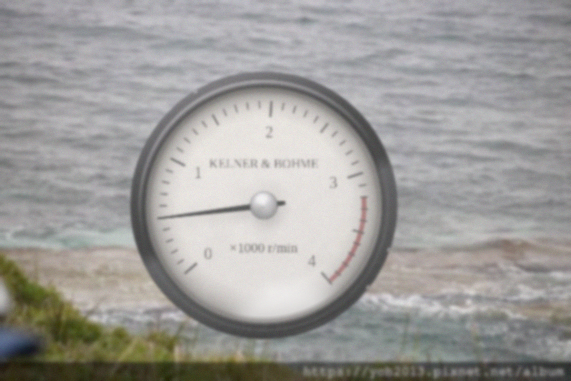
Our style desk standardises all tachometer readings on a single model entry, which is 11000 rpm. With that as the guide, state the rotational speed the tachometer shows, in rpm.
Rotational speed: 500 rpm
